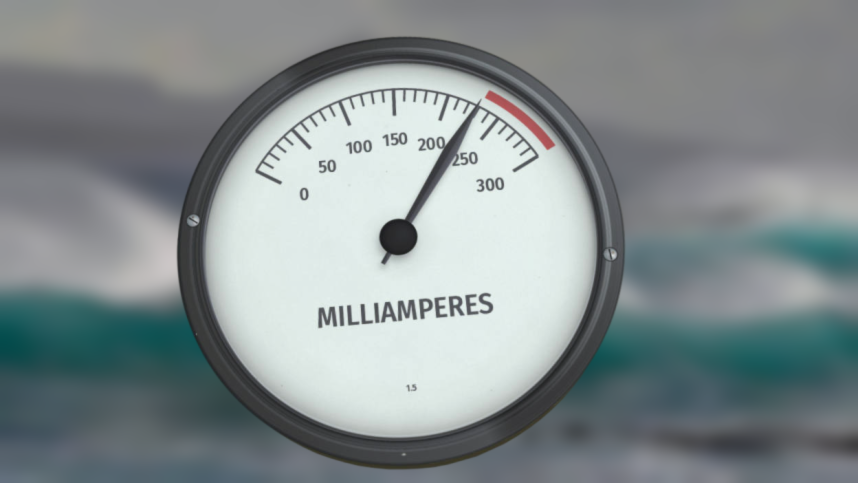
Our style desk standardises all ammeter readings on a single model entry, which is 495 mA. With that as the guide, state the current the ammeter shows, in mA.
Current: 230 mA
